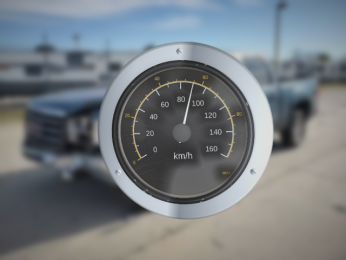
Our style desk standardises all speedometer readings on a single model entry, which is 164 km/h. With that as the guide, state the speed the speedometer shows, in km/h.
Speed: 90 km/h
